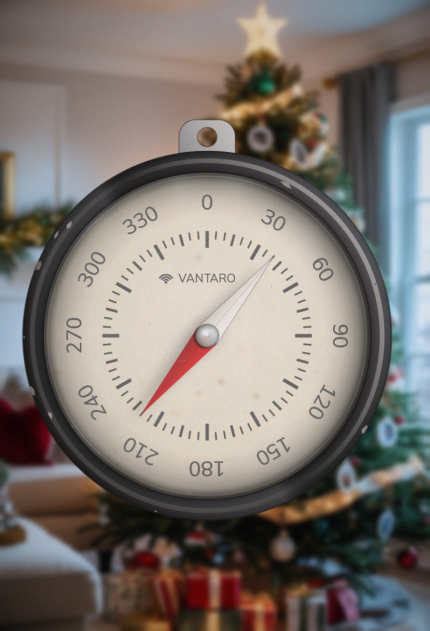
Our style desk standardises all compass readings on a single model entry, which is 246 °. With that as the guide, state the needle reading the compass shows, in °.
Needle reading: 220 °
